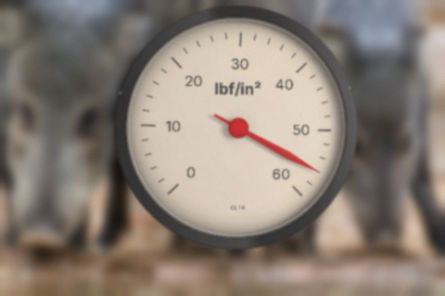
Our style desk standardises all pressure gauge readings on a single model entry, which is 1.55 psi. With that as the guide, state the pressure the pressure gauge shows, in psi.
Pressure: 56 psi
